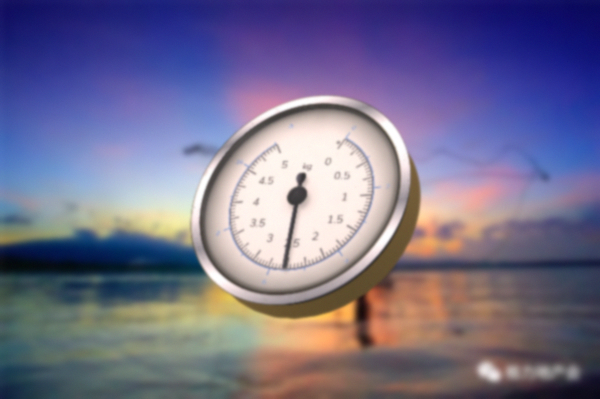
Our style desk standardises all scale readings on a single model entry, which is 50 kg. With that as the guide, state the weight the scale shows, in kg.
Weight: 2.5 kg
